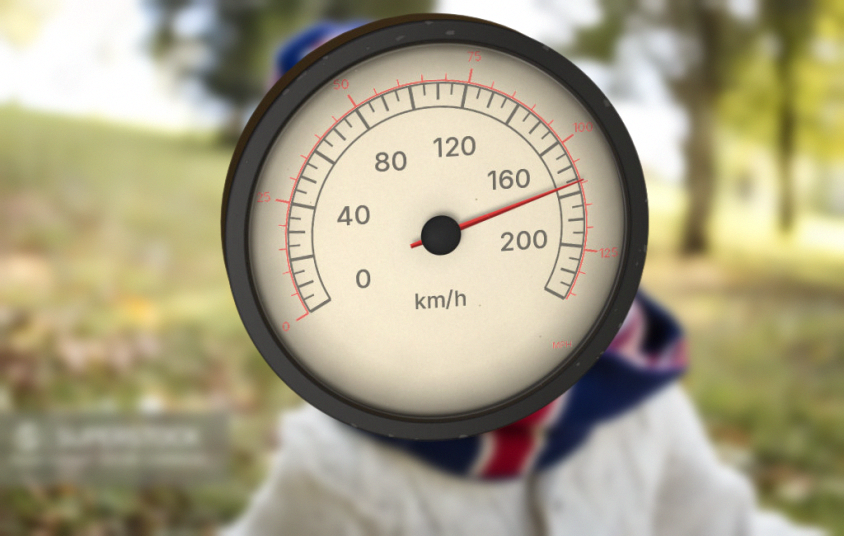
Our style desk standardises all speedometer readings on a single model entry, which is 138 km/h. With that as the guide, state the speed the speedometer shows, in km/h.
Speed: 175 km/h
